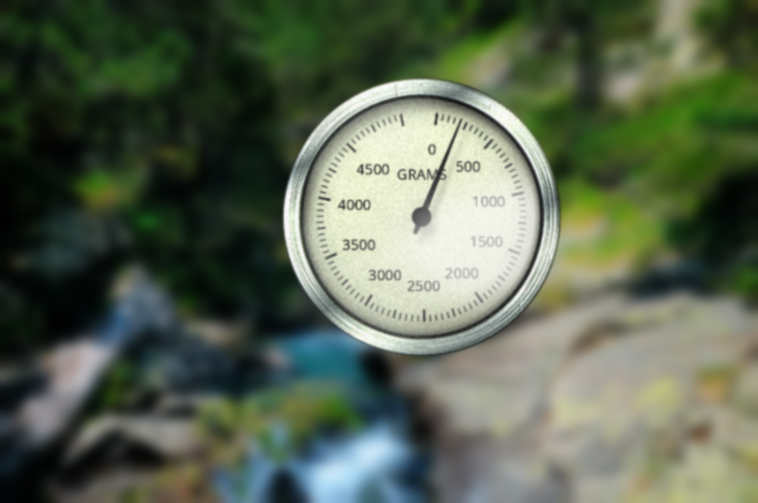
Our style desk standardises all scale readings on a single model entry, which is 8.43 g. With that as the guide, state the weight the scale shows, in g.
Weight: 200 g
